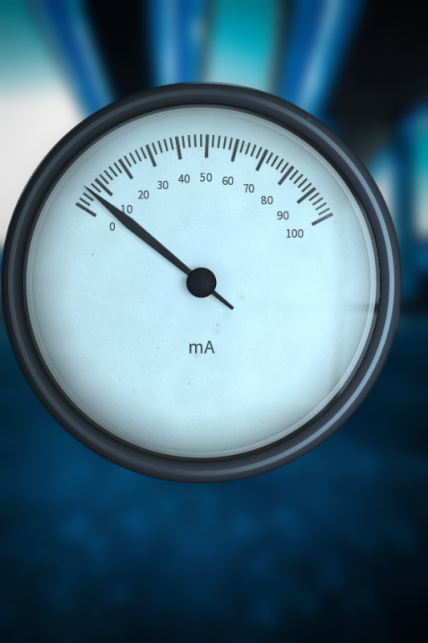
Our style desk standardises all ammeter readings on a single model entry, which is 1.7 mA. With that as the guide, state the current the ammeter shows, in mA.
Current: 6 mA
